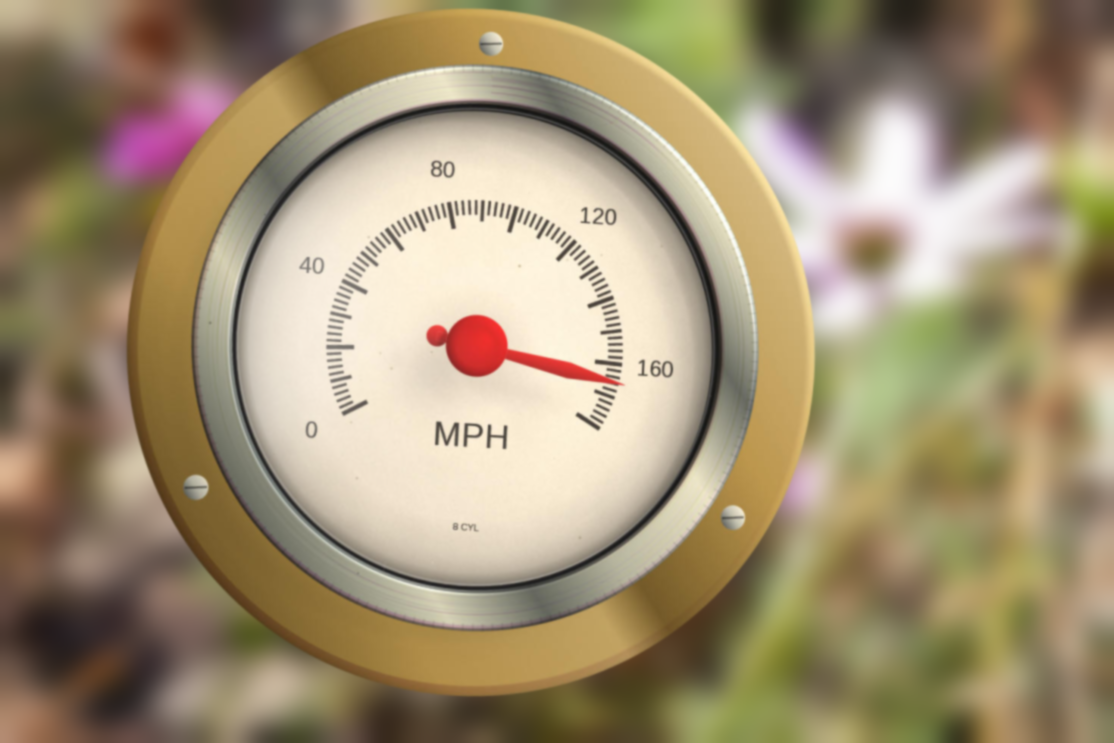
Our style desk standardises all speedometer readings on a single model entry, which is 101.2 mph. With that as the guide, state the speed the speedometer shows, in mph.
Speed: 166 mph
